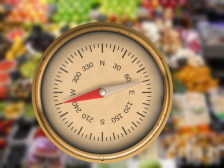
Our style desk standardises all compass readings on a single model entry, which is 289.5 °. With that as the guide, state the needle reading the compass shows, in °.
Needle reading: 255 °
